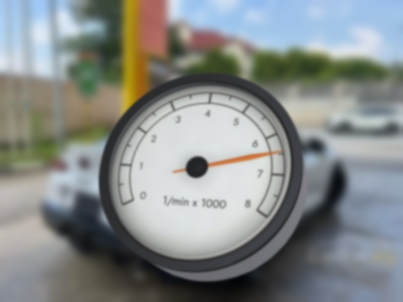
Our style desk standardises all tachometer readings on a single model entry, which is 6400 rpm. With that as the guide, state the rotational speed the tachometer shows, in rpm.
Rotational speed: 6500 rpm
